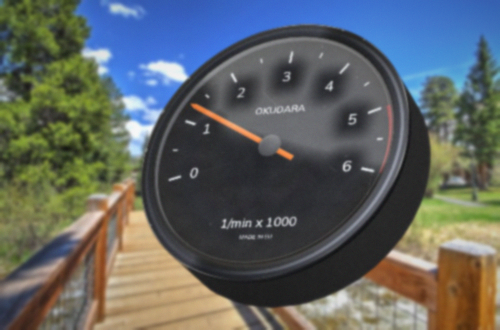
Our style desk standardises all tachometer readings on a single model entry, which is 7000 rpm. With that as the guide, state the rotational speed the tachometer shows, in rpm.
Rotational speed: 1250 rpm
